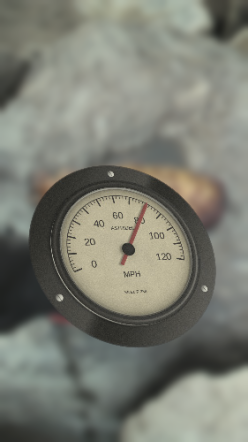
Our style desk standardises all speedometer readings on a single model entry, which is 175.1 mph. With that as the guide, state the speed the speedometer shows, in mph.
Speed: 80 mph
